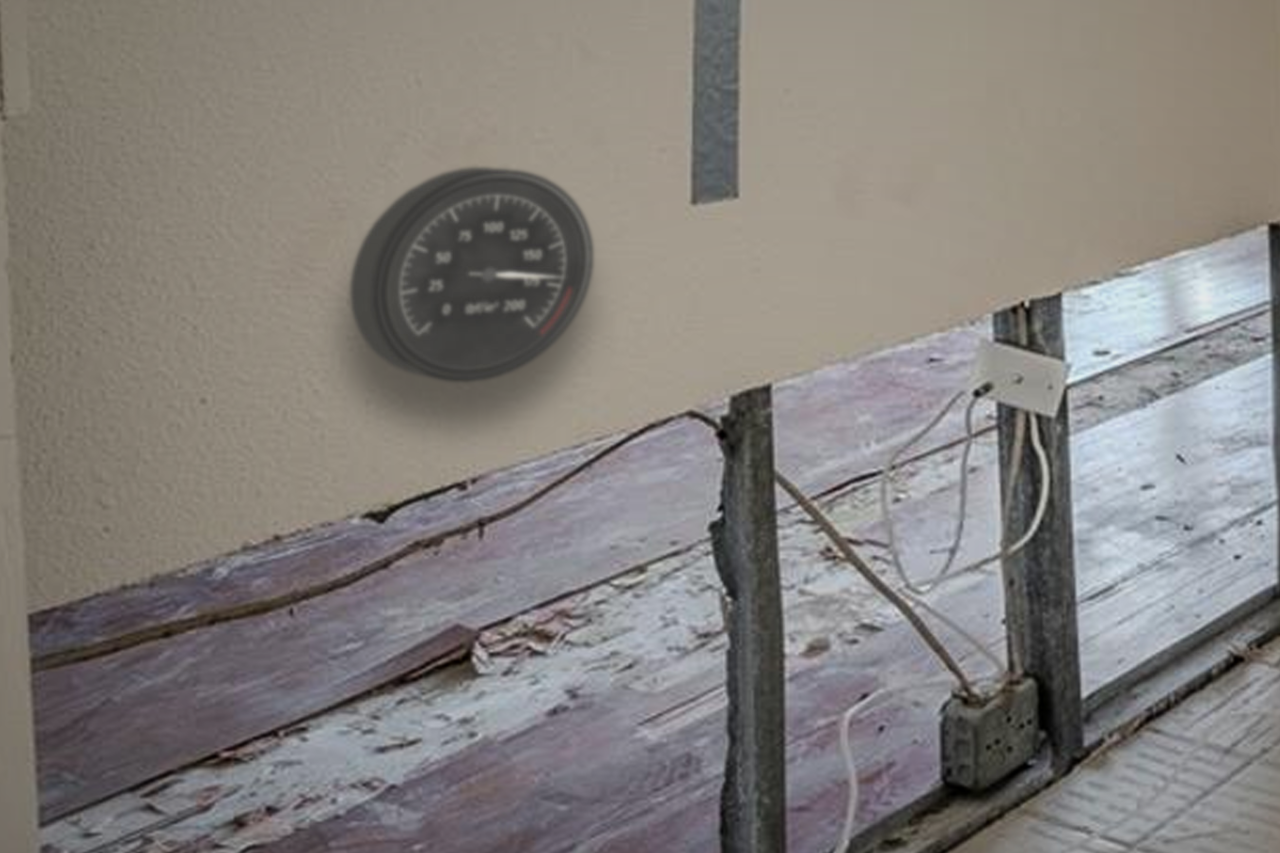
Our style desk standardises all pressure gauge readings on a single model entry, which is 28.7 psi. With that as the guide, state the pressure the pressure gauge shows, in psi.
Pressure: 170 psi
